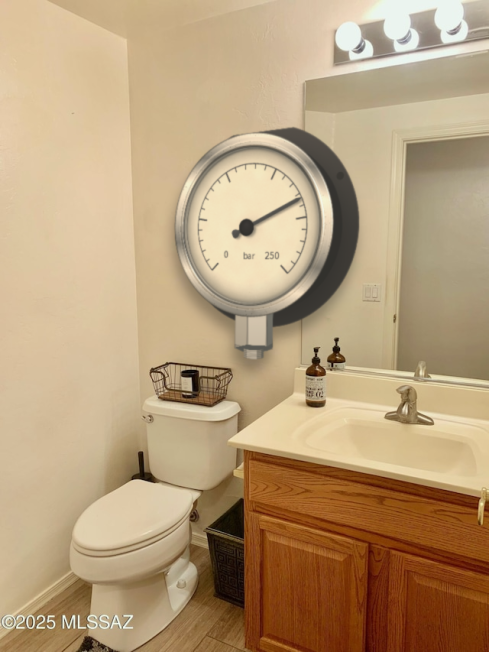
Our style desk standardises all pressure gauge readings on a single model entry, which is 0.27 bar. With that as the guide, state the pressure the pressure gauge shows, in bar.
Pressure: 185 bar
